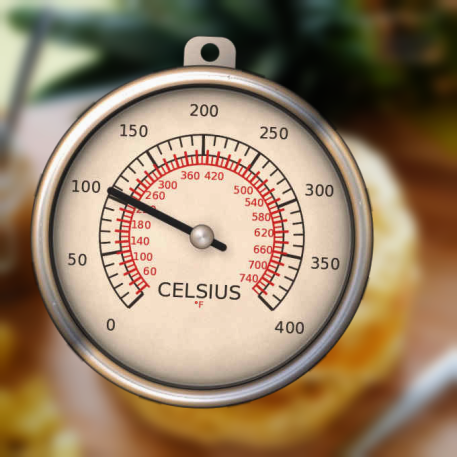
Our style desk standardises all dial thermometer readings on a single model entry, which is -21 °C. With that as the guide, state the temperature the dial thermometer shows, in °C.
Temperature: 105 °C
